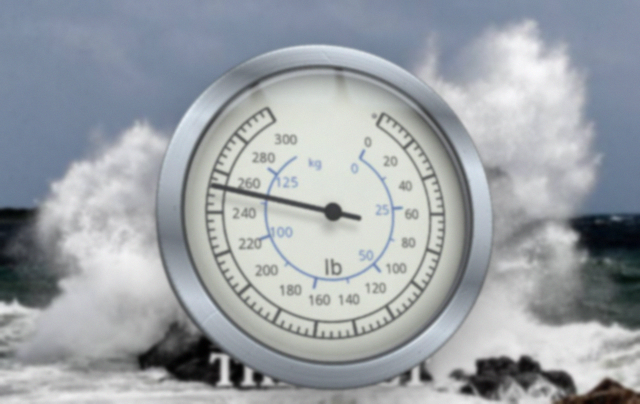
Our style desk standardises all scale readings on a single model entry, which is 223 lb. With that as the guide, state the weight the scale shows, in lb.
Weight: 252 lb
